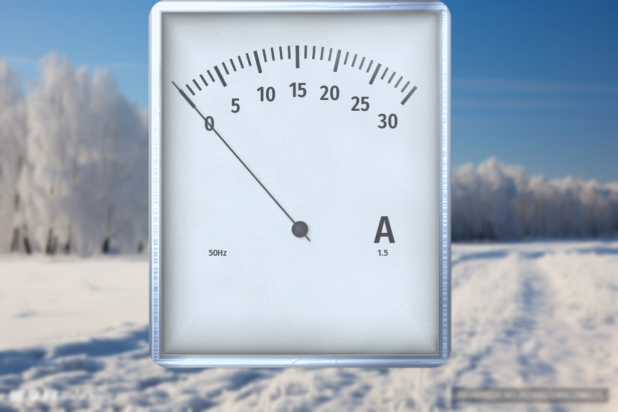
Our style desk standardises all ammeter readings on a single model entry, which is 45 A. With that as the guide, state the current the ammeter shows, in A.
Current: 0 A
